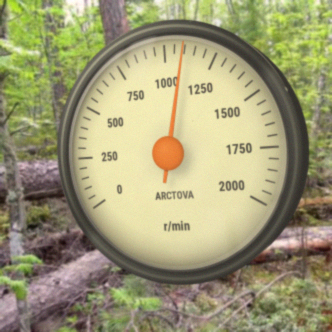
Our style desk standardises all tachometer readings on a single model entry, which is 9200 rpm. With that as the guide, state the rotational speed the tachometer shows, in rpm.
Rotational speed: 1100 rpm
